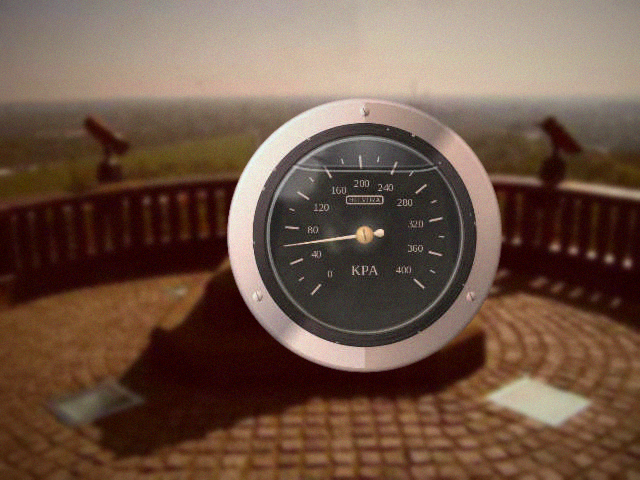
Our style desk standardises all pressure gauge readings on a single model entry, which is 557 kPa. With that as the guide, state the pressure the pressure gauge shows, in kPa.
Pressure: 60 kPa
